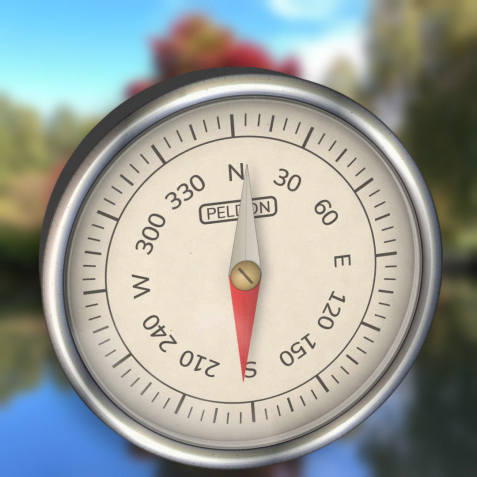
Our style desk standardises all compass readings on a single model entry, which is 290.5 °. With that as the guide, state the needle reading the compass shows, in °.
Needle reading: 185 °
